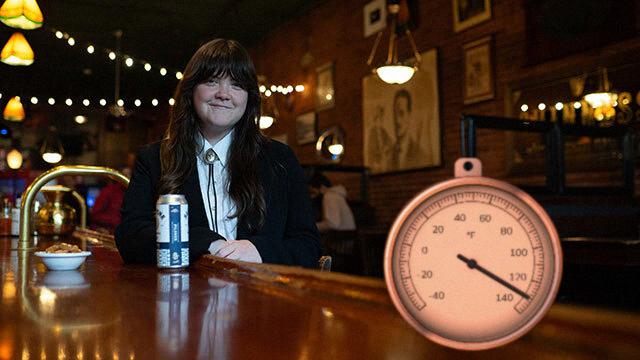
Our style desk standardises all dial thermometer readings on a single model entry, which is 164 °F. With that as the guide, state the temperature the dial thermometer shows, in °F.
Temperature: 130 °F
